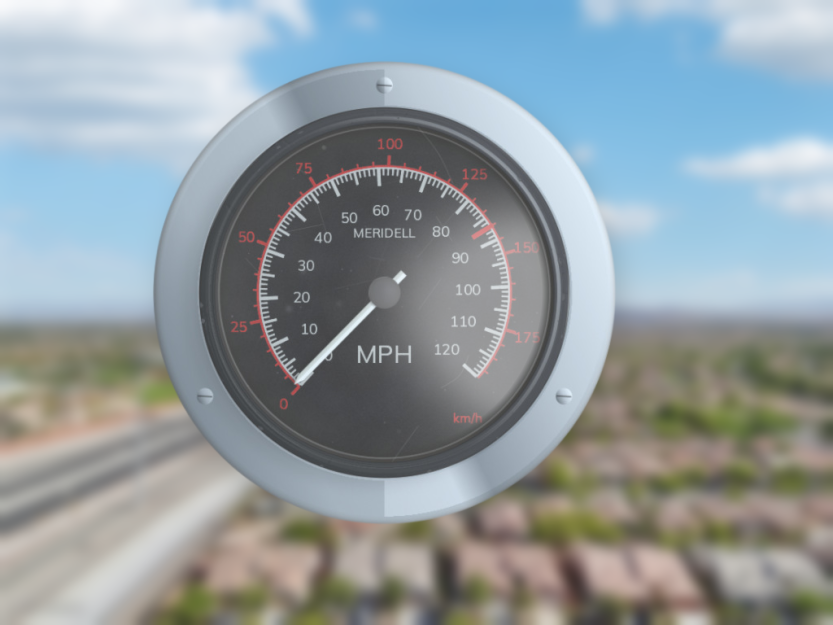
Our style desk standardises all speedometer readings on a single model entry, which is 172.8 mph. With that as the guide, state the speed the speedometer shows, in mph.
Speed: 1 mph
